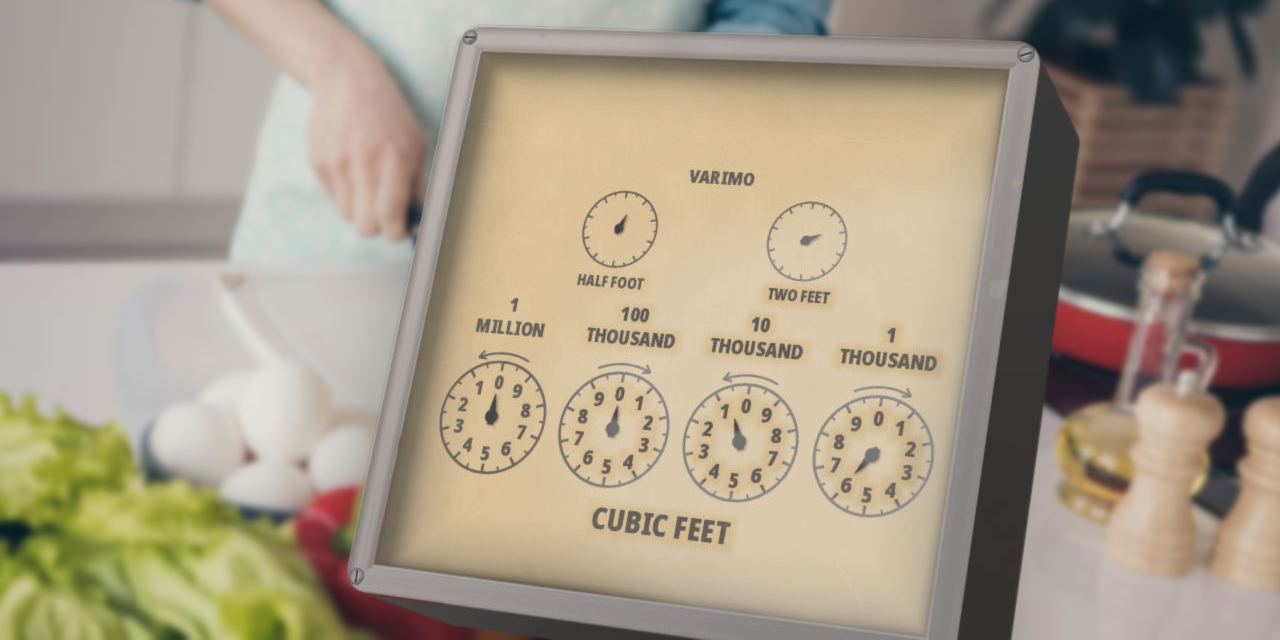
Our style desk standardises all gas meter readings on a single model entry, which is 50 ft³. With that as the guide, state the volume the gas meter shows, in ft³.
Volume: 600 ft³
